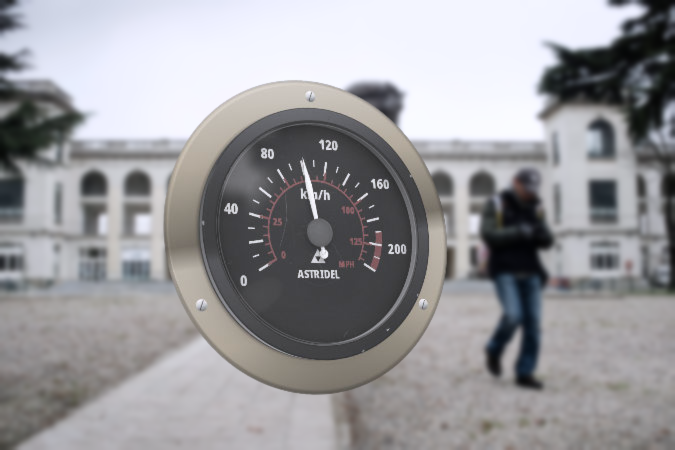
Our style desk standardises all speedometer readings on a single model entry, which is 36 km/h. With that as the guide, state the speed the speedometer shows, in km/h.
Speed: 100 km/h
